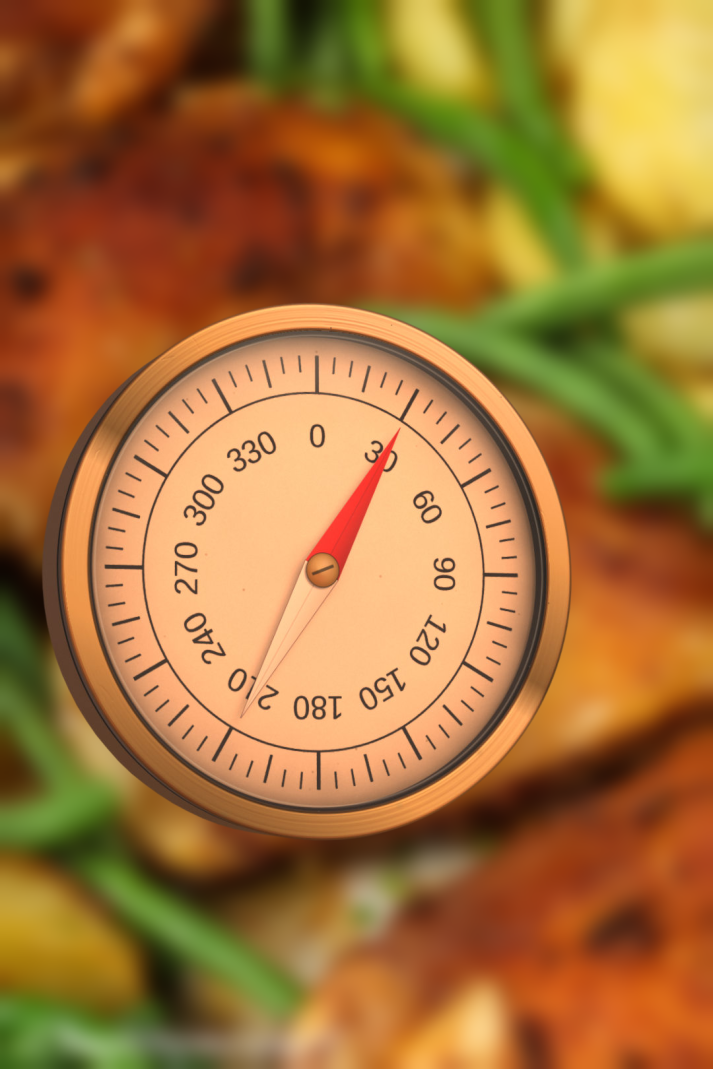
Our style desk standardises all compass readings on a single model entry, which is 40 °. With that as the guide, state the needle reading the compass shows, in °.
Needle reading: 30 °
